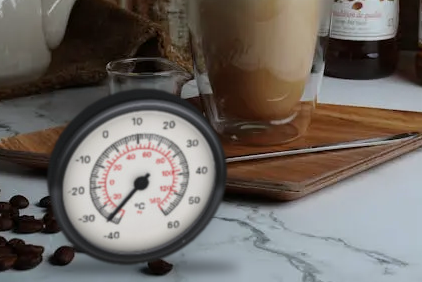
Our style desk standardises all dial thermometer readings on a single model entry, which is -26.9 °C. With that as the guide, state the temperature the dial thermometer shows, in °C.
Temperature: -35 °C
